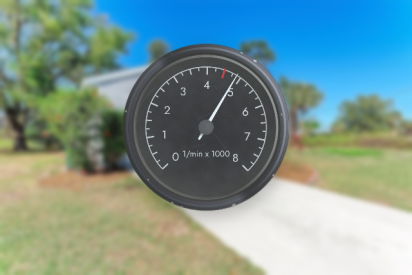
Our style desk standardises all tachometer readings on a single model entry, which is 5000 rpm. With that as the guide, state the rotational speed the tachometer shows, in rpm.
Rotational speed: 4875 rpm
